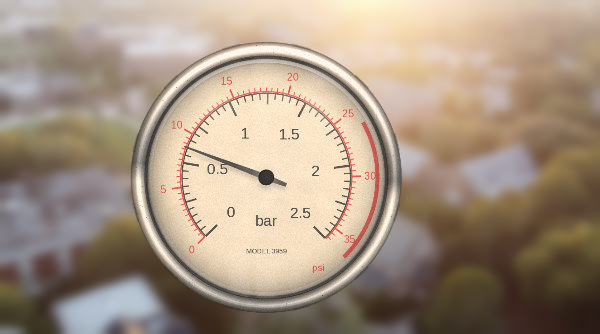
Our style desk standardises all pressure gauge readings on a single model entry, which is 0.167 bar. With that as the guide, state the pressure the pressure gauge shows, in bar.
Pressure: 0.6 bar
